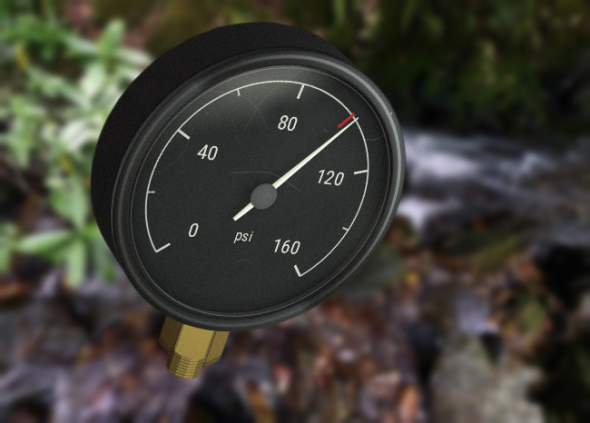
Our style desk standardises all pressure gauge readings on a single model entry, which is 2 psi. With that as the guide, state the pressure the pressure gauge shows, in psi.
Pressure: 100 psi
